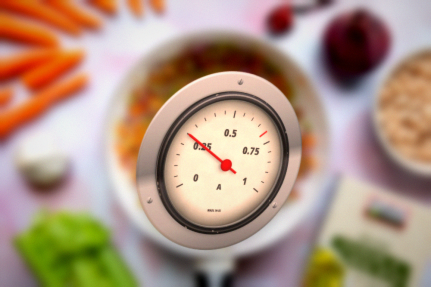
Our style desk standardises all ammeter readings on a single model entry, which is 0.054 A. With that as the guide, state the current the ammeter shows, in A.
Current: 0.25 A
